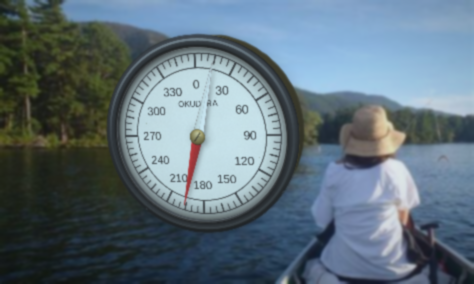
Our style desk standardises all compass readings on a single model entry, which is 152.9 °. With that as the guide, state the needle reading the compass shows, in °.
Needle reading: 195 °
